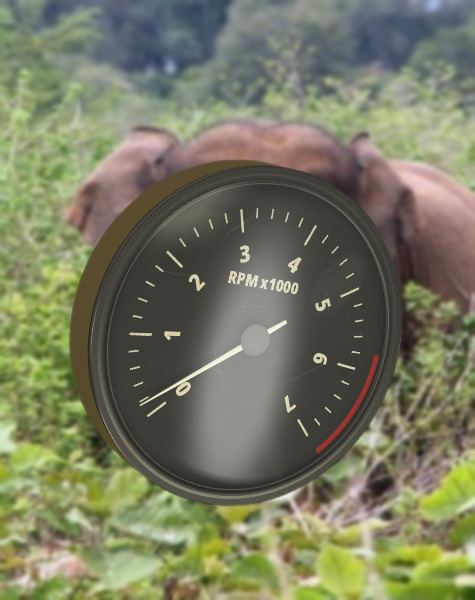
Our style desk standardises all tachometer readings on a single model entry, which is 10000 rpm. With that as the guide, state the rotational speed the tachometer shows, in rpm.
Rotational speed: 200 rpm
